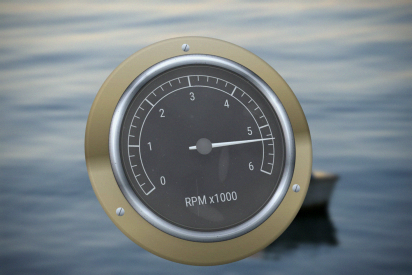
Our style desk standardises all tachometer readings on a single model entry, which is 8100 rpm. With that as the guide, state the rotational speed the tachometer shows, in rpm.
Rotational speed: 5300 rpm
